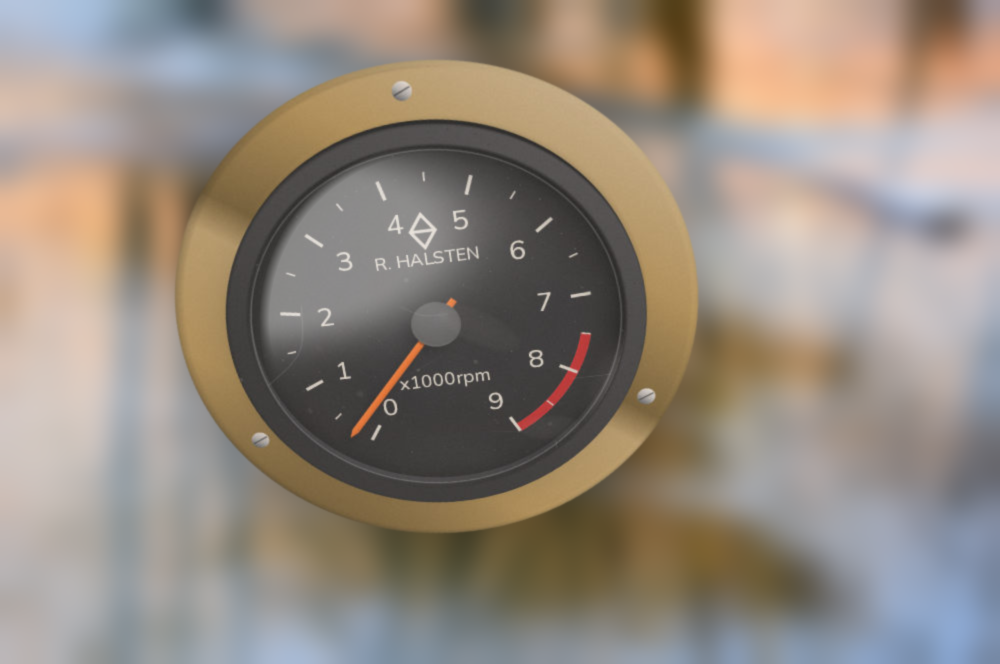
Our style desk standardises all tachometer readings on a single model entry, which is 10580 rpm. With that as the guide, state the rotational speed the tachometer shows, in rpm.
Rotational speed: 250 rpm
